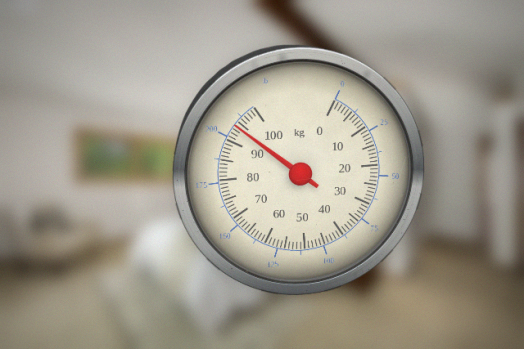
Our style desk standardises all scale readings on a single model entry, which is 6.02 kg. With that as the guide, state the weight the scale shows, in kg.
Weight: 94 kg
